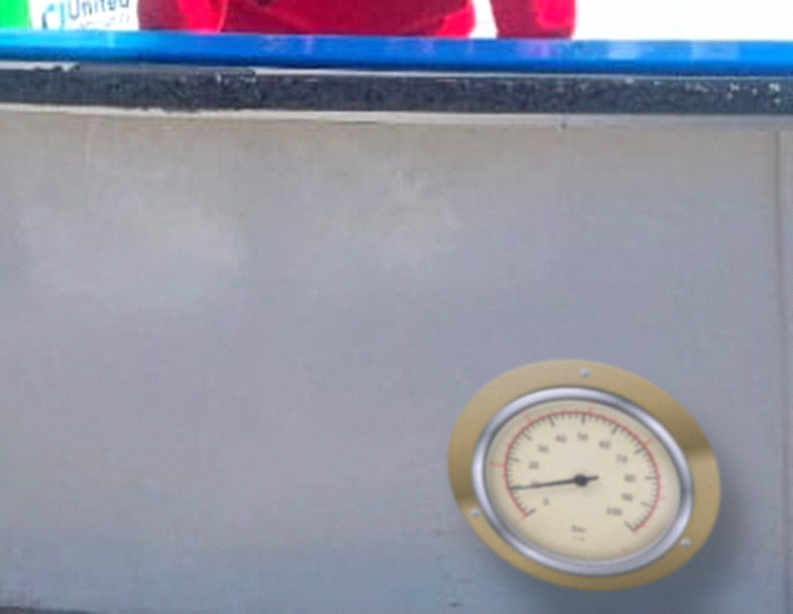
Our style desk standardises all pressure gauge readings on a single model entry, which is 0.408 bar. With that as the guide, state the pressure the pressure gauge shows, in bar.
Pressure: 10 bar
